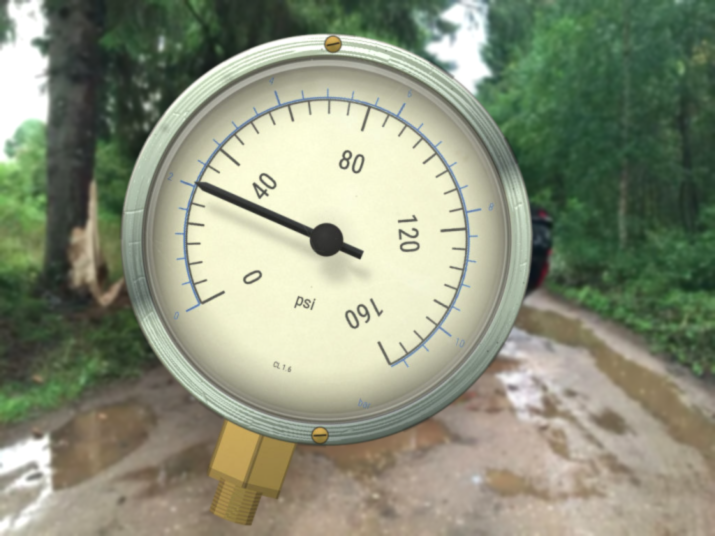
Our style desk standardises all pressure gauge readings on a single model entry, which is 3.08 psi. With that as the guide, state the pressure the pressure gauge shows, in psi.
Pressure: 30 psi
